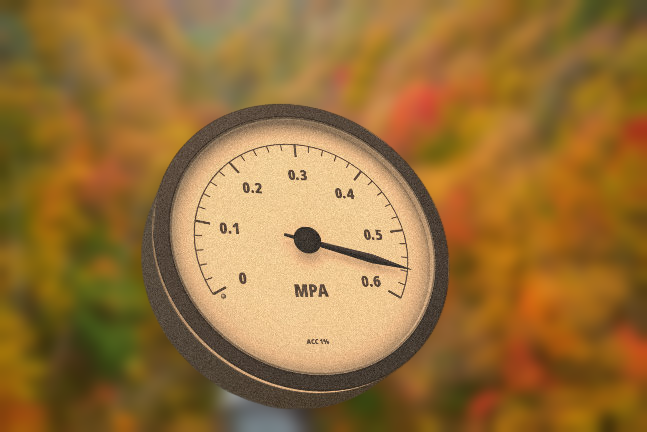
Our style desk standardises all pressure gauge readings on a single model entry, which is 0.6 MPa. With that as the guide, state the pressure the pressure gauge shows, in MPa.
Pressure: 0.56 MPa
